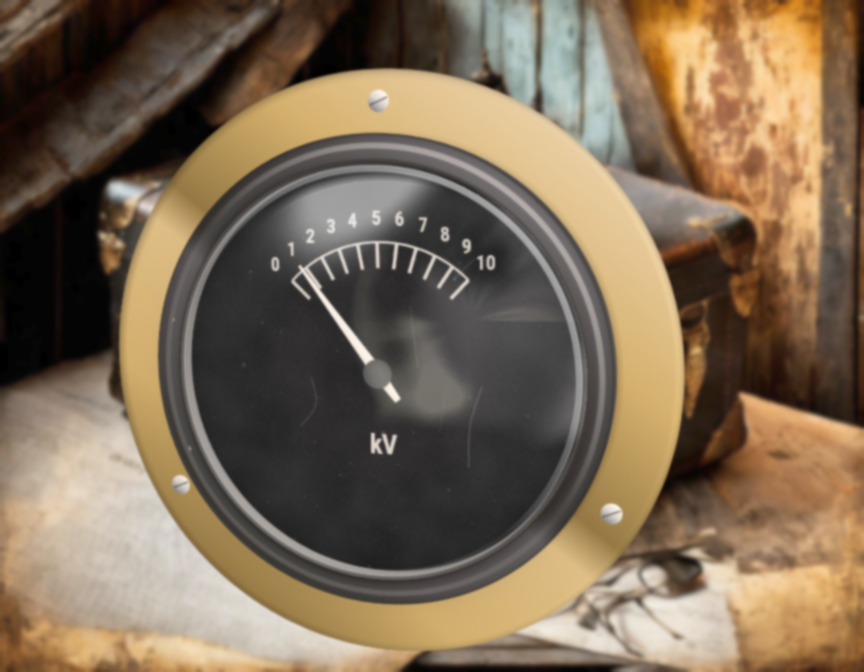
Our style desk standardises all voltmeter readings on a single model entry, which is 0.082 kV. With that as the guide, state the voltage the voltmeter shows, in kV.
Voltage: 1 kV
